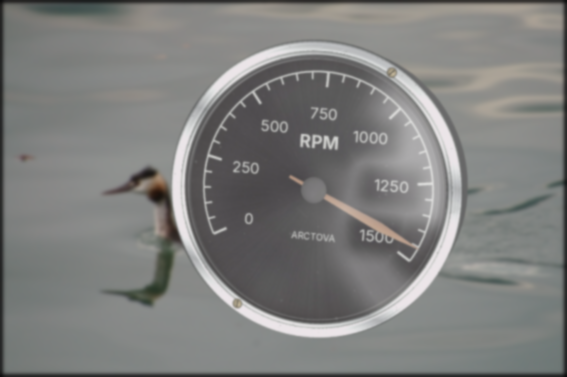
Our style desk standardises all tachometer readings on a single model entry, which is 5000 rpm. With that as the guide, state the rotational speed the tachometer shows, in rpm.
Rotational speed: 1450 rpm
